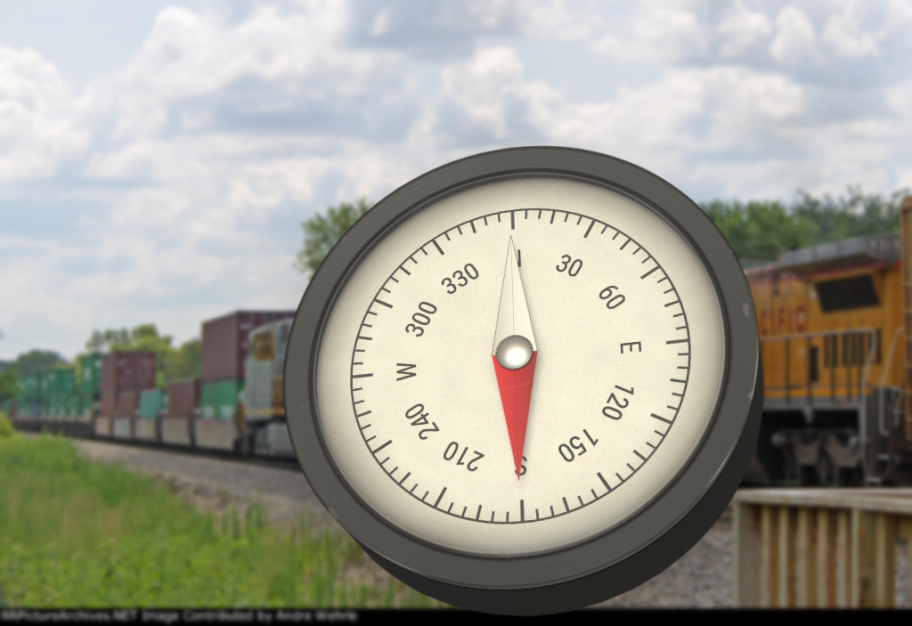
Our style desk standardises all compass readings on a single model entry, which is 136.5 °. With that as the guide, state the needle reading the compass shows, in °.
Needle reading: 180 °
